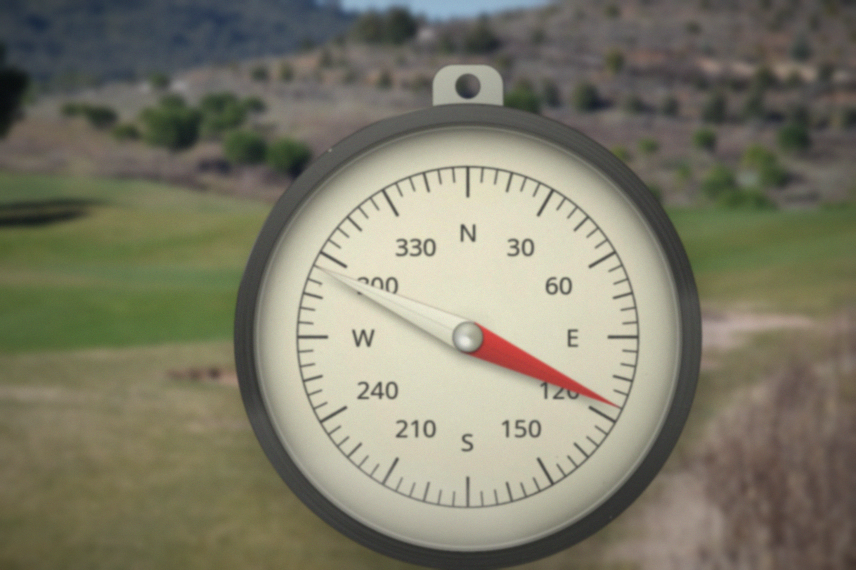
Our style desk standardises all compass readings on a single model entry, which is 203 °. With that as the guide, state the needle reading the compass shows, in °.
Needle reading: 115 °
